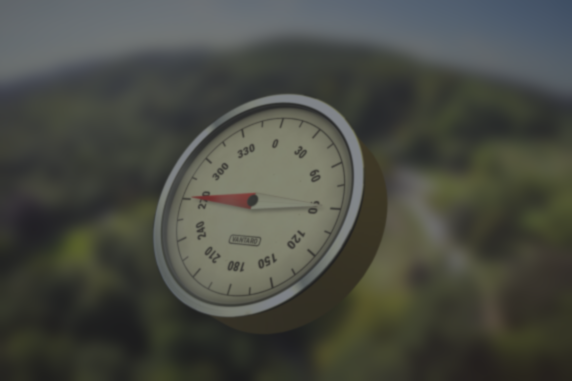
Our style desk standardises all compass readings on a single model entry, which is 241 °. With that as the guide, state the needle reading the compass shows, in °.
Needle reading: 270 °
